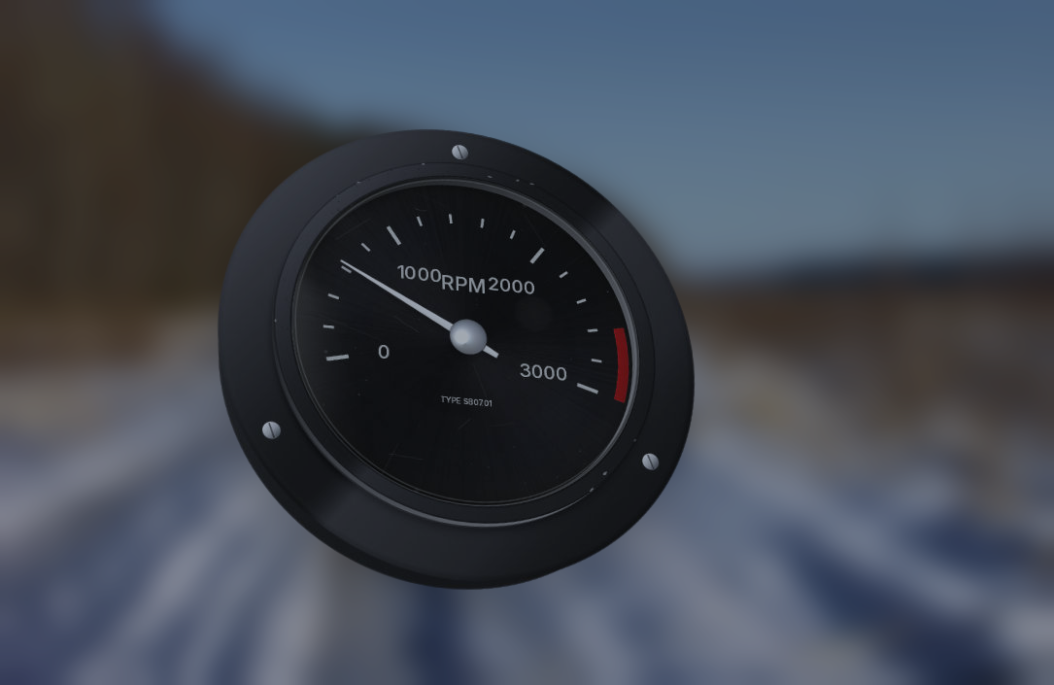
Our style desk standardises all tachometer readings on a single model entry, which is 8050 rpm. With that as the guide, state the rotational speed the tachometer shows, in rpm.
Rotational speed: 600 rpm
